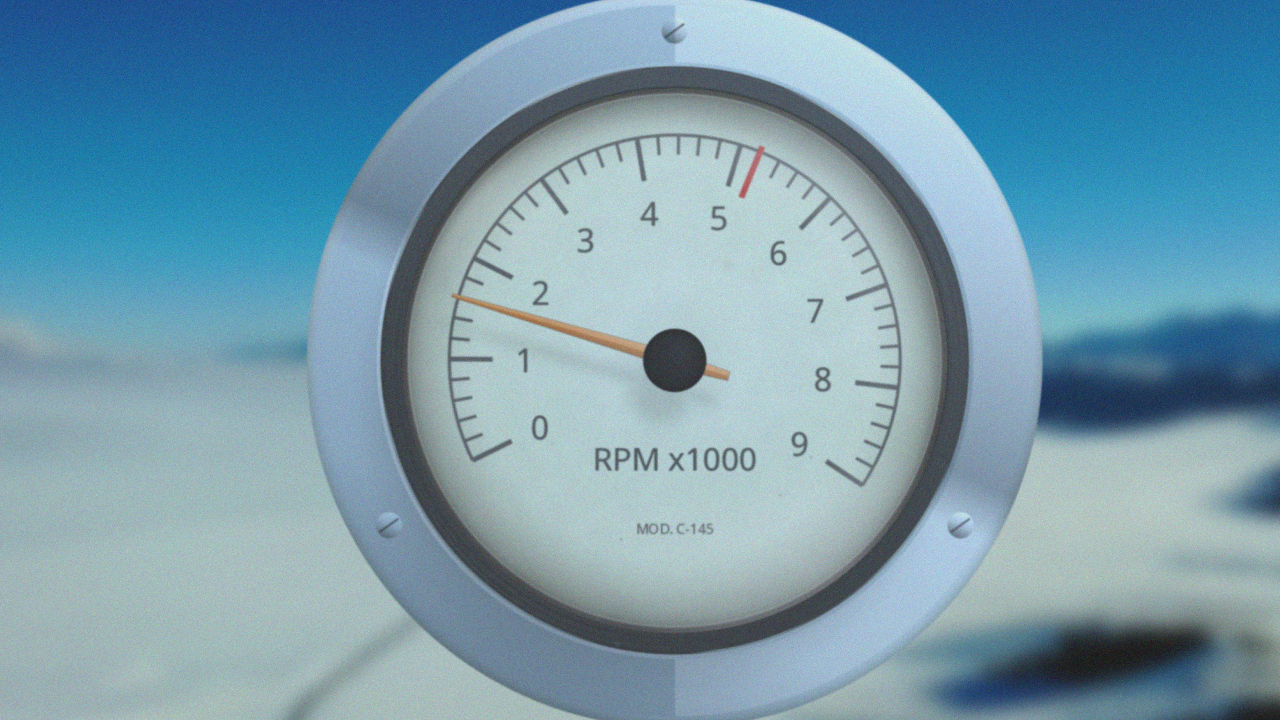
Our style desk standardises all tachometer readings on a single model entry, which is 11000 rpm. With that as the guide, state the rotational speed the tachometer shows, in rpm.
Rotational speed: 1600 rpm
